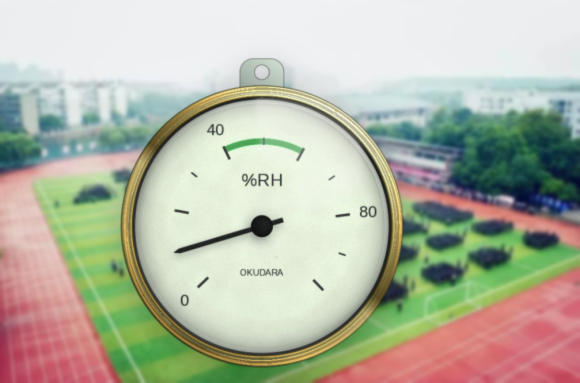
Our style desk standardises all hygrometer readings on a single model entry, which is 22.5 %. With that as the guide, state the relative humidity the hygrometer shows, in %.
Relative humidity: 10 %
